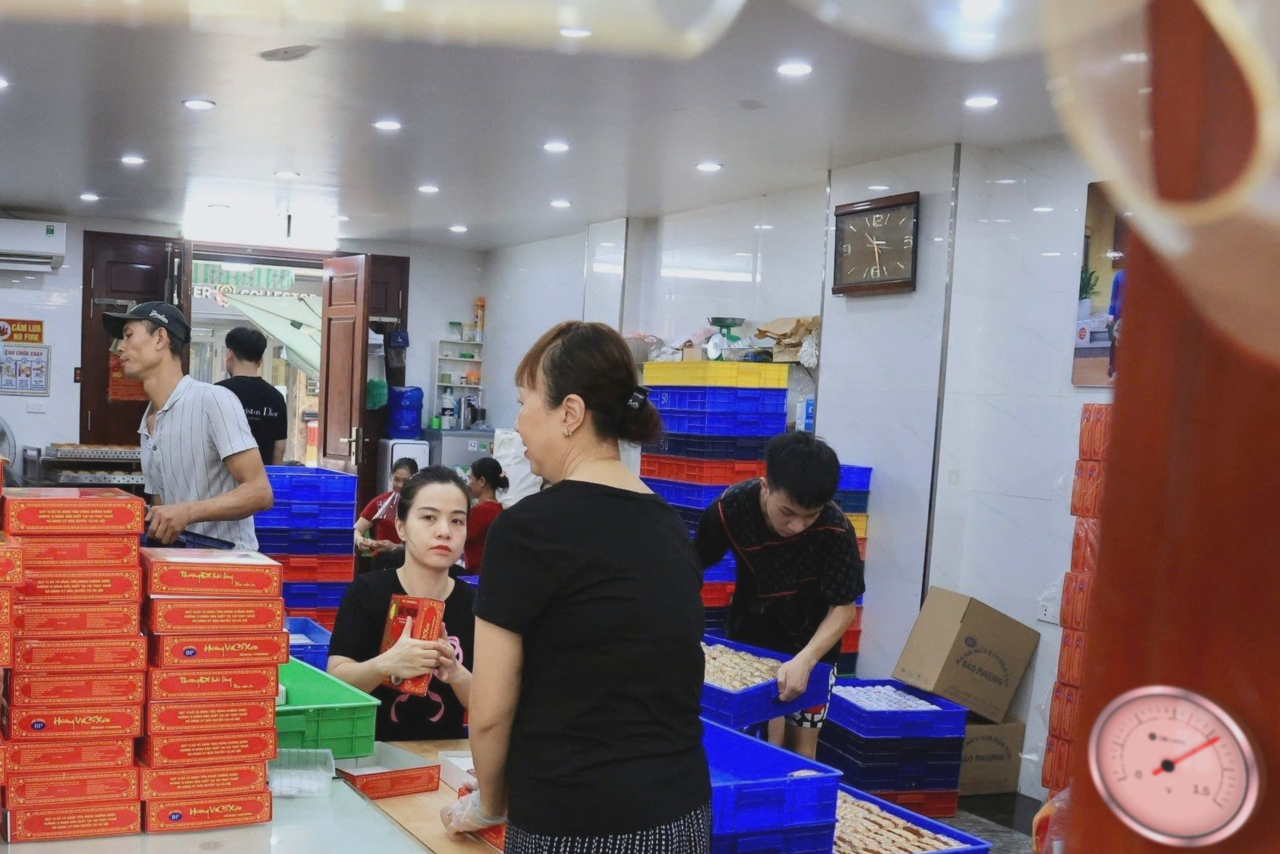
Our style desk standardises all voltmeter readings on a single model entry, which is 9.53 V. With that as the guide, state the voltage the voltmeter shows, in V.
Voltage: 1.05 V
